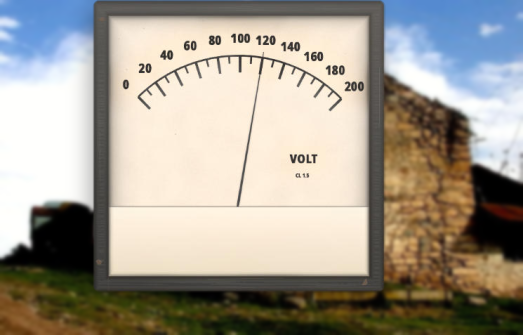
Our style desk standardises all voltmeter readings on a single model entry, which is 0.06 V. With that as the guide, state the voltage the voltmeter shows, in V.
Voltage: 120 V
